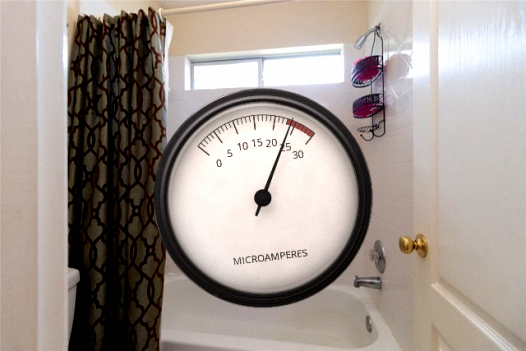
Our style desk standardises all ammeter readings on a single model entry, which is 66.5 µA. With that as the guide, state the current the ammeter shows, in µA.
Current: 24 µA
